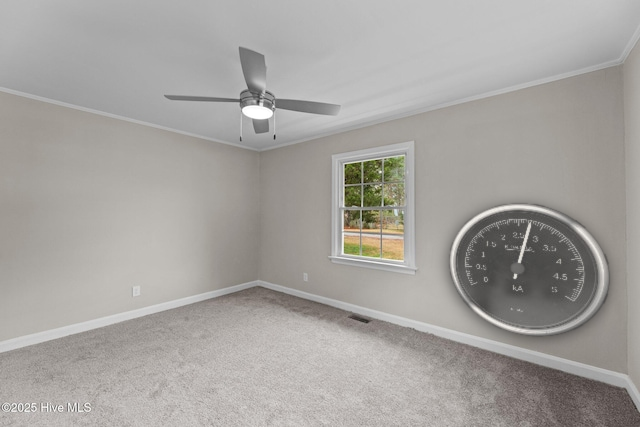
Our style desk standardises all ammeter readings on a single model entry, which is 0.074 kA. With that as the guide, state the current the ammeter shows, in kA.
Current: 2.75 kA
